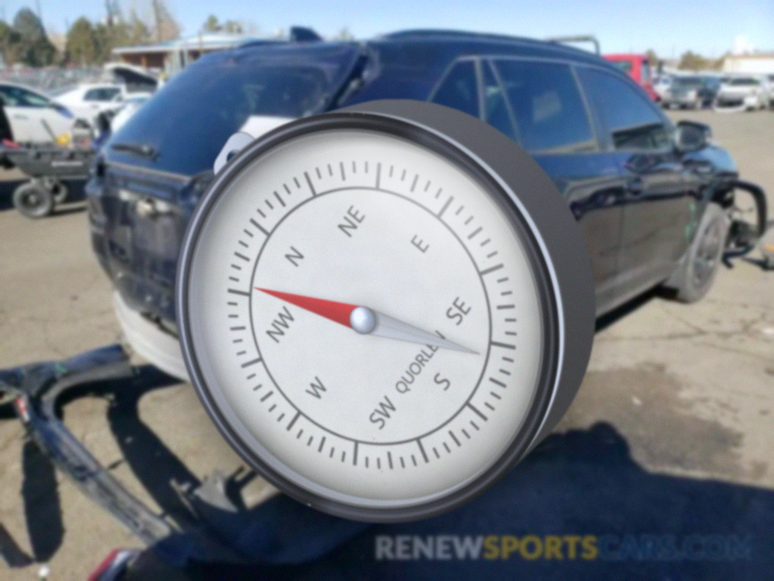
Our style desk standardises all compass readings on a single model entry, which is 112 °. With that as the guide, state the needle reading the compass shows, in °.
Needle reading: 335 °
